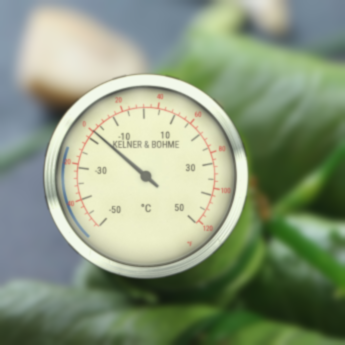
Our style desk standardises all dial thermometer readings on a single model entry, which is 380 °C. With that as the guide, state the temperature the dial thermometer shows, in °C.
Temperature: -17.5 °C
